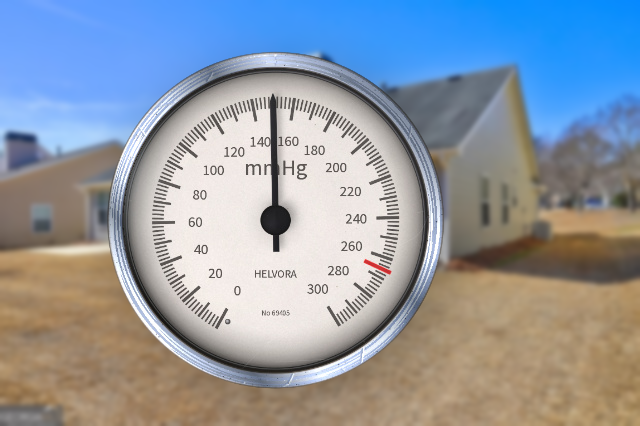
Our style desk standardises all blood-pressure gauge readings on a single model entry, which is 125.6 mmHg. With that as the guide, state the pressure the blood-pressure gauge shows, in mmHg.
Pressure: 150 mmHg
